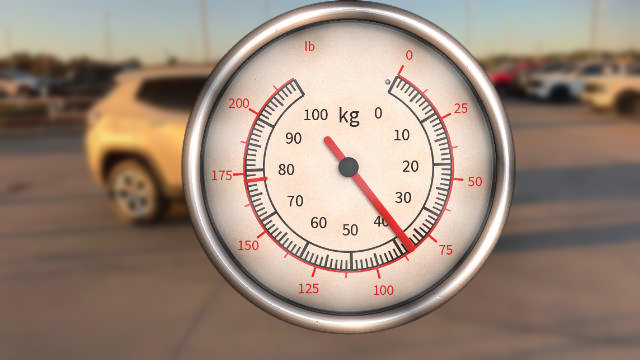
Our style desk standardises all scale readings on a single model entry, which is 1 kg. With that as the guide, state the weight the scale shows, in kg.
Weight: 38 kg
